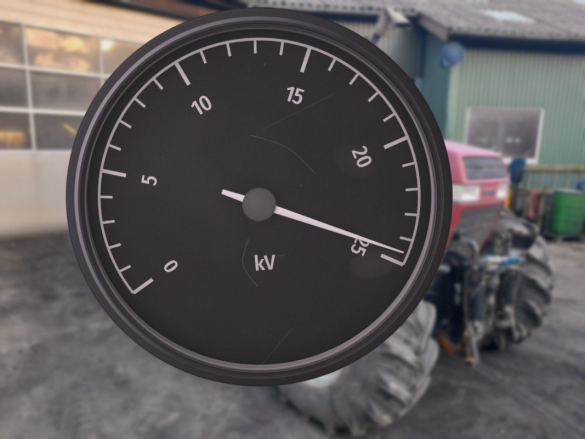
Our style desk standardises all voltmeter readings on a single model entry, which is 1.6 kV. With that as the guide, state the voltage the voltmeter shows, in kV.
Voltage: 24.5 kV
